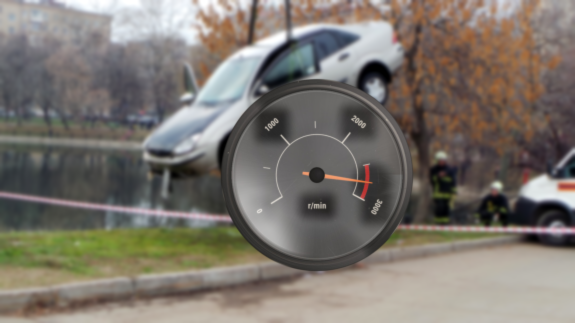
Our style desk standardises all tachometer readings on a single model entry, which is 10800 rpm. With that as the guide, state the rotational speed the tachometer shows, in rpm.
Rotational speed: 2750 rpm
